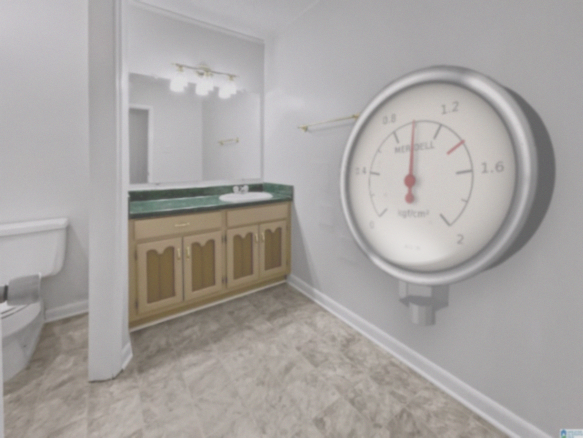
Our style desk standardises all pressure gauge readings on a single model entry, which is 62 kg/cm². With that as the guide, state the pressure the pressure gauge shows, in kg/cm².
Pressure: 1 kg/cm²
